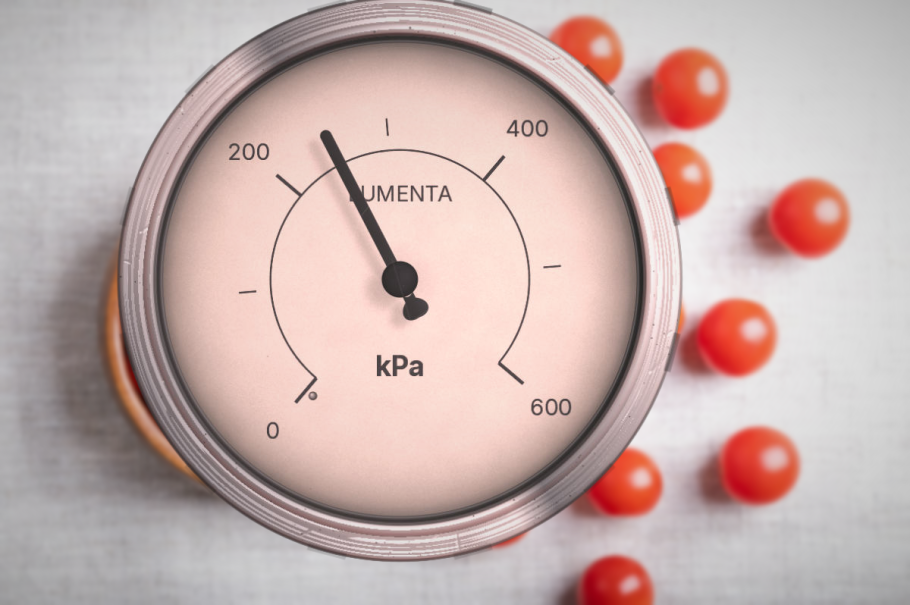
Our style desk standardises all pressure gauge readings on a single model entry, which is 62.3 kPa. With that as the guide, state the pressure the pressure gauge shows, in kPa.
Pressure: 250 kPa
